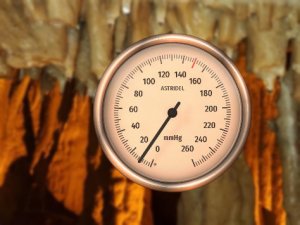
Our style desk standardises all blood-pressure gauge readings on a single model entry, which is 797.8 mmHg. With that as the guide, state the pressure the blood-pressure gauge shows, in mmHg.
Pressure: 10 mmHg
